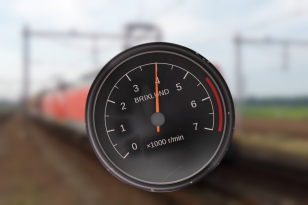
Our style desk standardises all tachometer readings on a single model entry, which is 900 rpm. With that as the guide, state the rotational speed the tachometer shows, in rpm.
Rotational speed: 4000 rpm
